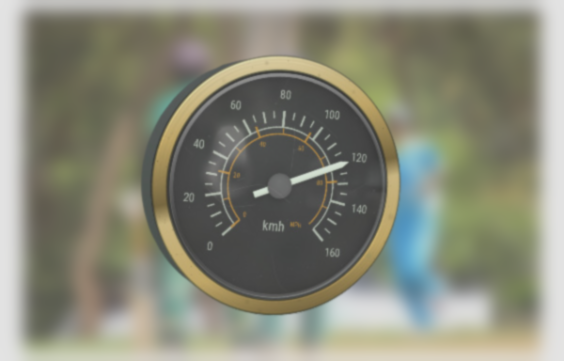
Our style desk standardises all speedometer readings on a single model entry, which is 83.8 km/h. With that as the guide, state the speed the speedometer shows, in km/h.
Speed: 120 km/h
